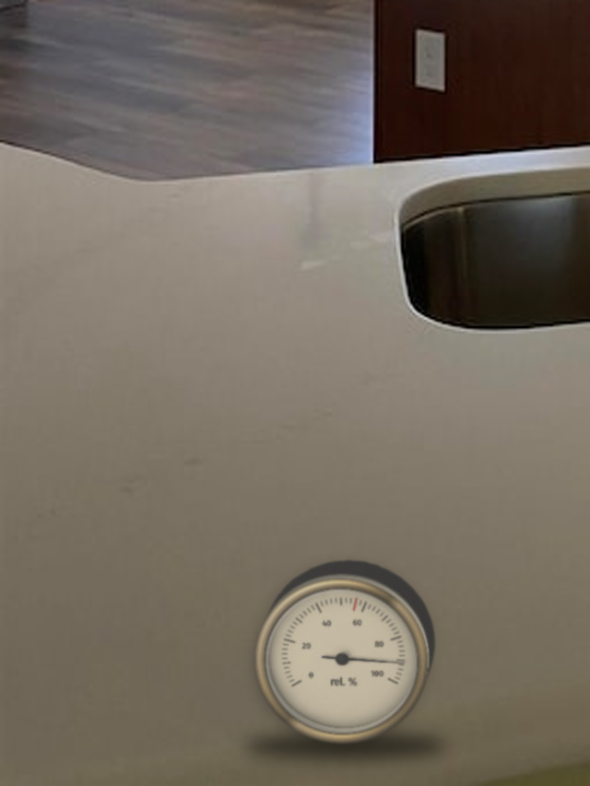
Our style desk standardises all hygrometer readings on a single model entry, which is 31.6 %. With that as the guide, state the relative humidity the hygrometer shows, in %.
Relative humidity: 90 %
